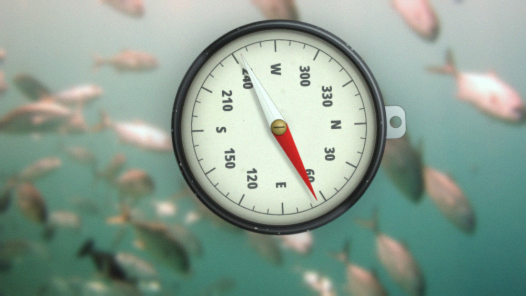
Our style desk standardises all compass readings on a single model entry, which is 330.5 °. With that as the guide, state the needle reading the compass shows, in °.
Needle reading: 65 °
